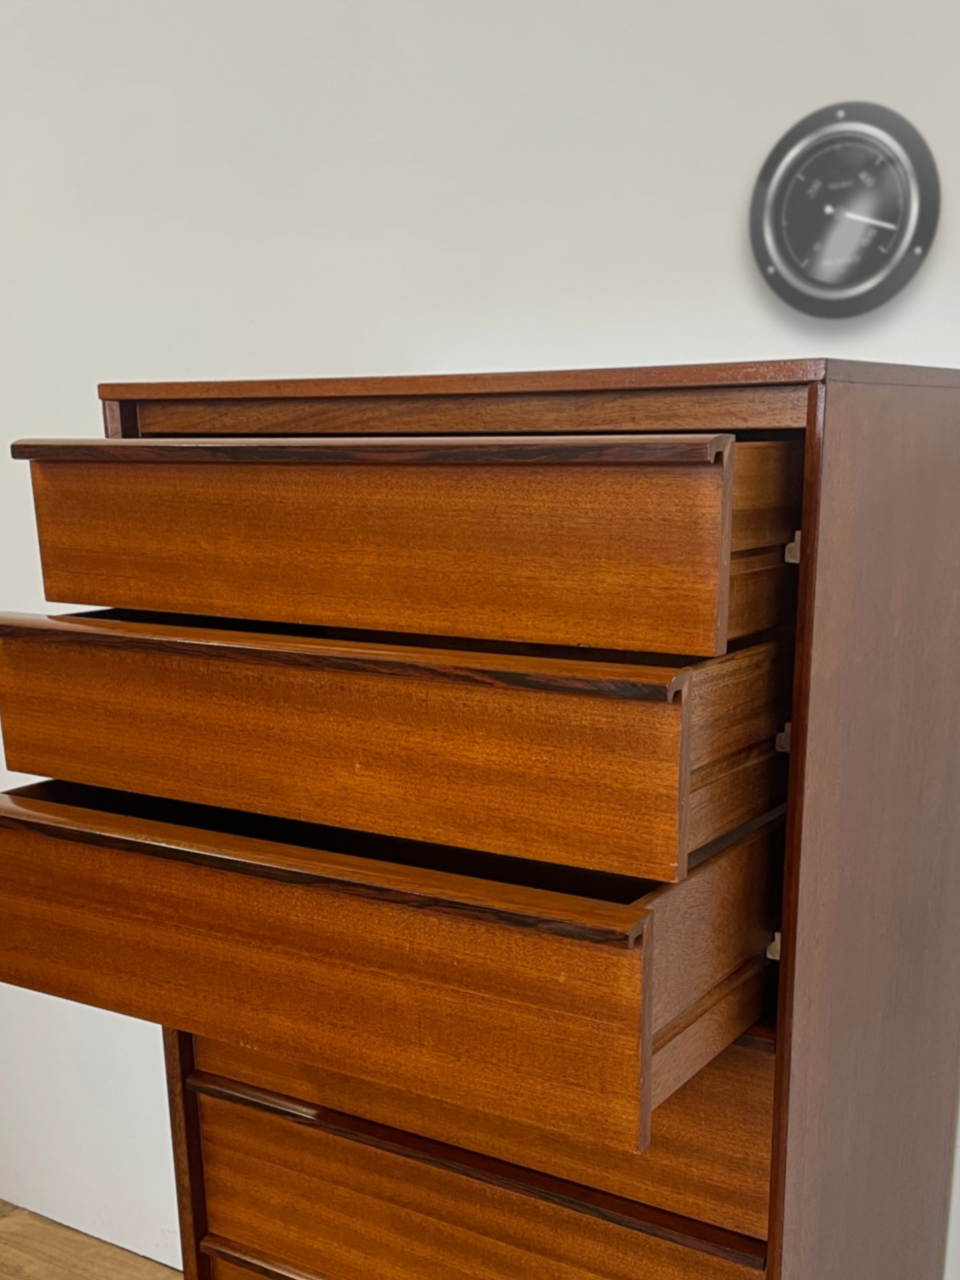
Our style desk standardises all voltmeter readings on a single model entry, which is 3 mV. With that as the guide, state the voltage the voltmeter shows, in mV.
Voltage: 550 mV
